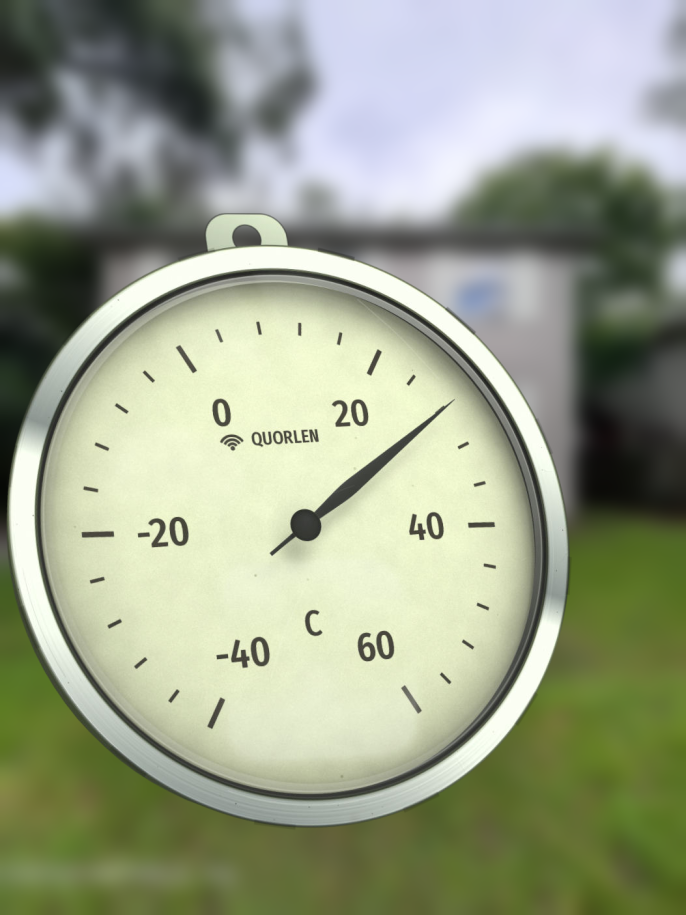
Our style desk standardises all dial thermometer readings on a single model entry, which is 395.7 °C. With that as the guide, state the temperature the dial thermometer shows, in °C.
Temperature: 28 °C
